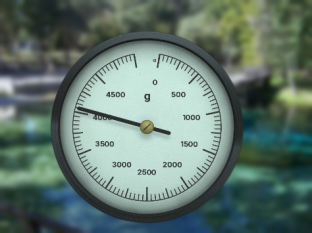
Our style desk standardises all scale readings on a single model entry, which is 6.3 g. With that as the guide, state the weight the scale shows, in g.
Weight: 4050 g
